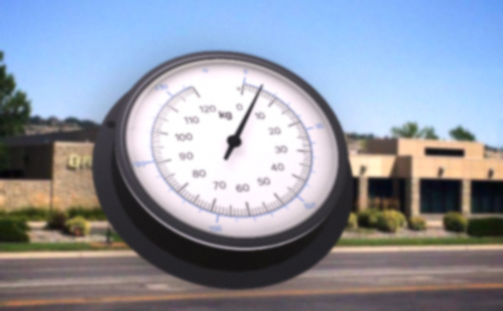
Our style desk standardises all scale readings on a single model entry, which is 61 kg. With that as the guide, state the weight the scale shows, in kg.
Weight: 5 kg
